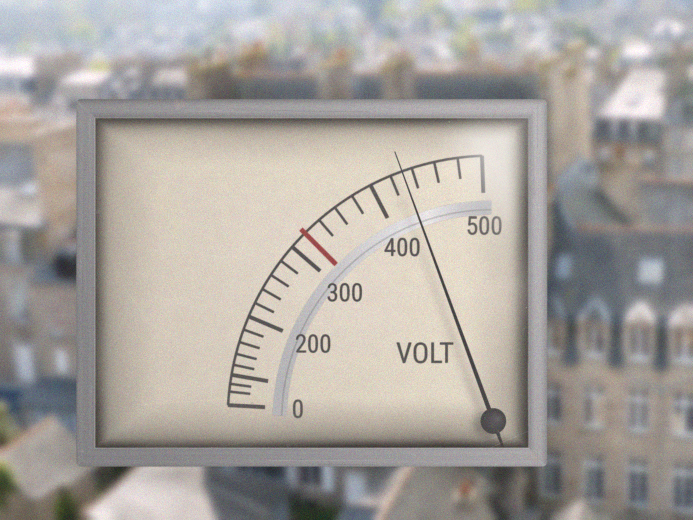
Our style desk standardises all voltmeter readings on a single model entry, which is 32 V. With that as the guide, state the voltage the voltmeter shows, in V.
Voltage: 430 V
